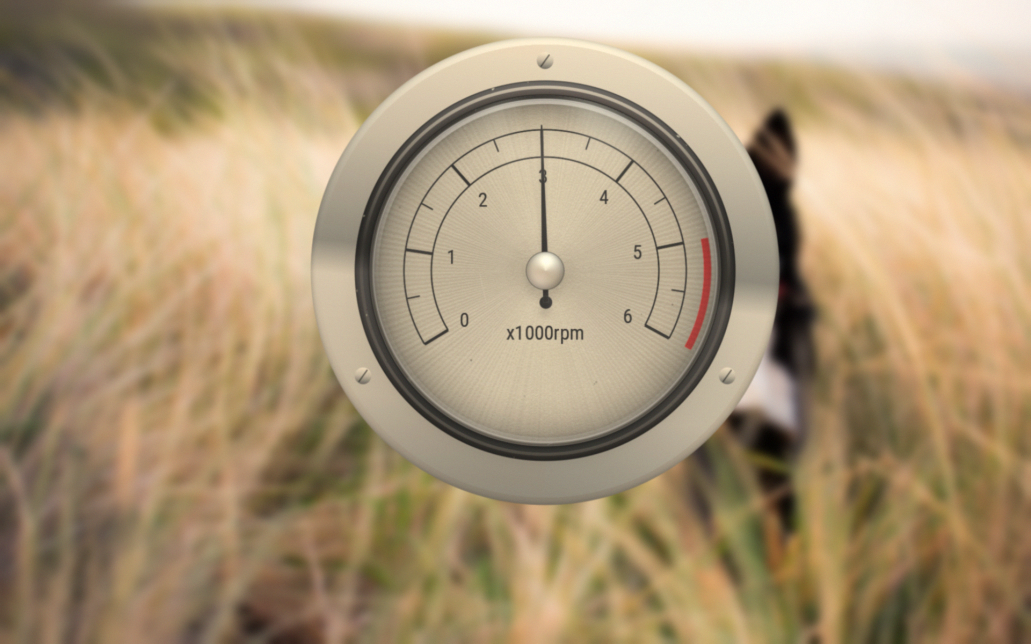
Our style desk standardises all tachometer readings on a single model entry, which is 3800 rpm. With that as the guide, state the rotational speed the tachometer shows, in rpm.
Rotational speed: 3000 rpm
